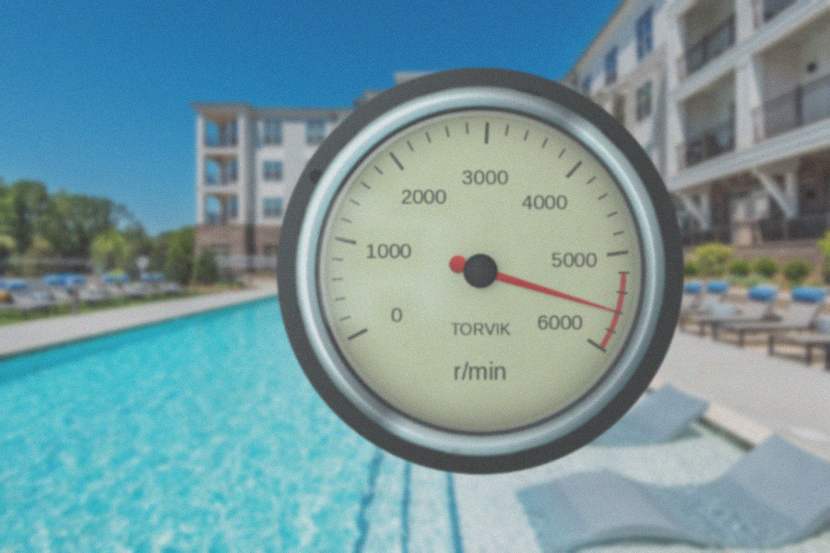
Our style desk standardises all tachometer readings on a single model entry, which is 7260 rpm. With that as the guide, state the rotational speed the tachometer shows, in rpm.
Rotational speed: 5600 rpm
